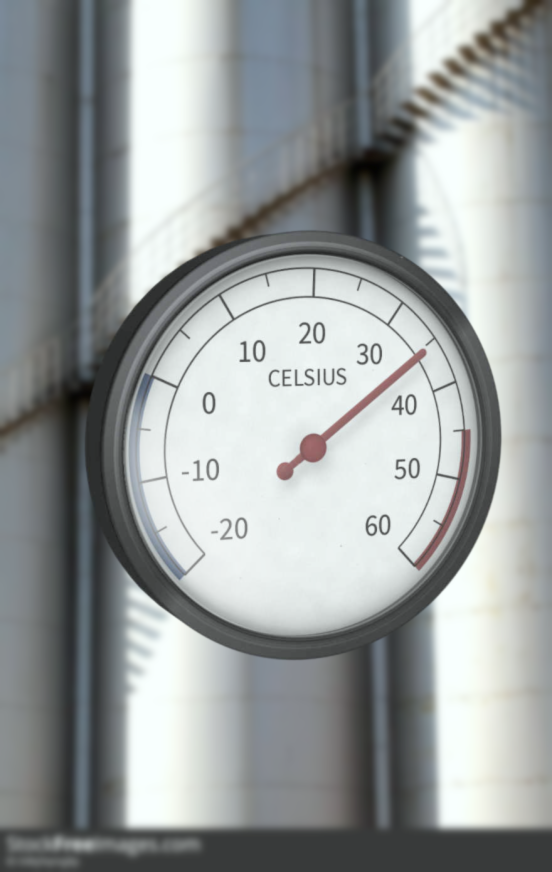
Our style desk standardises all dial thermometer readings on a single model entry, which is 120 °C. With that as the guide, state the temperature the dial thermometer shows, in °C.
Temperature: 35 °C
